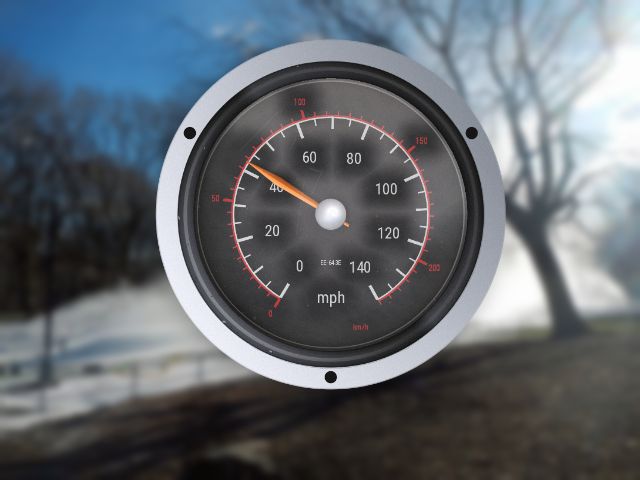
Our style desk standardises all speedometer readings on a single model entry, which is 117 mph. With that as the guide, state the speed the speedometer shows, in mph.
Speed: 42.5 mph
